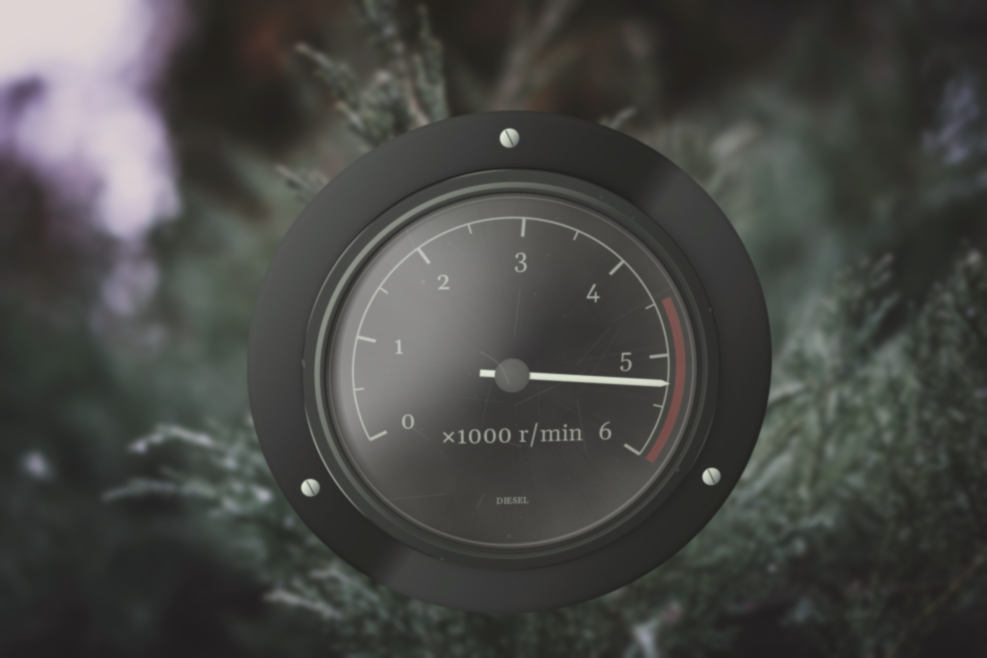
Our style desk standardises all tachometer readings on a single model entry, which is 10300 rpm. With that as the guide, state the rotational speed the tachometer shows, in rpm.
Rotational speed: 5250 rpm
